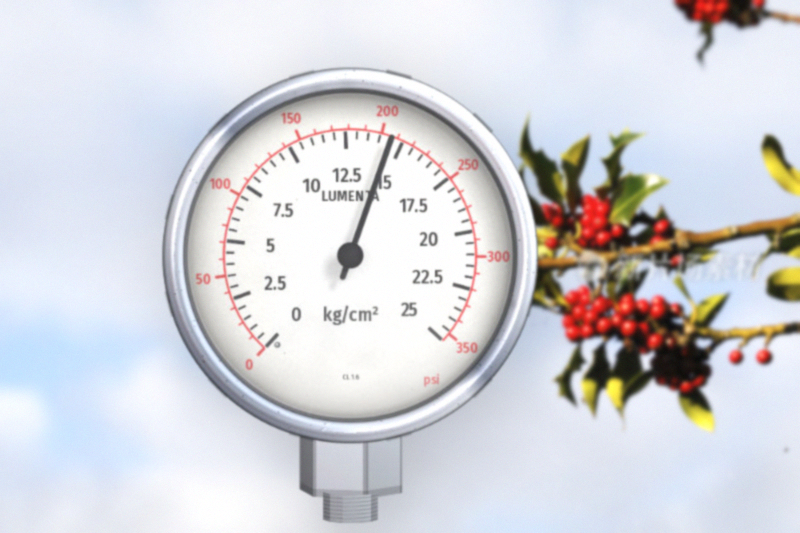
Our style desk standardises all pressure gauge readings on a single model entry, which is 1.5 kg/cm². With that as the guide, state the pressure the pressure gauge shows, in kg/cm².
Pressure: 14.5 kg/cm²
